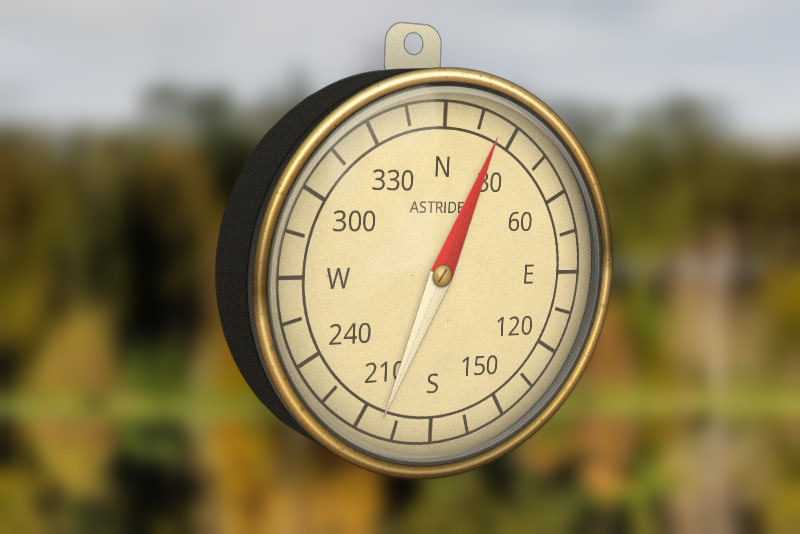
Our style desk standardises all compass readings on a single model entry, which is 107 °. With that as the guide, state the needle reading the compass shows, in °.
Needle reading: 22.5 °
